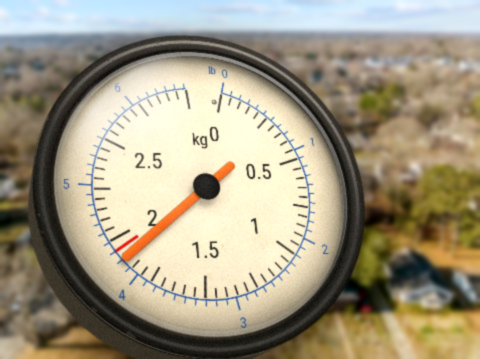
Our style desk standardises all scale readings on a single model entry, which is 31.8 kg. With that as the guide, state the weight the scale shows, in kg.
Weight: 1.9 kg
